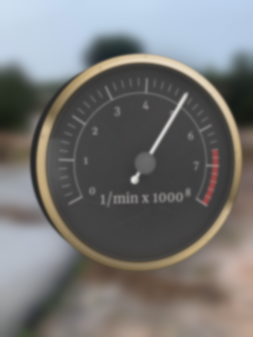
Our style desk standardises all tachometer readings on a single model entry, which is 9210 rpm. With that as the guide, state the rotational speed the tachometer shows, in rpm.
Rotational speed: 5000 rpm
